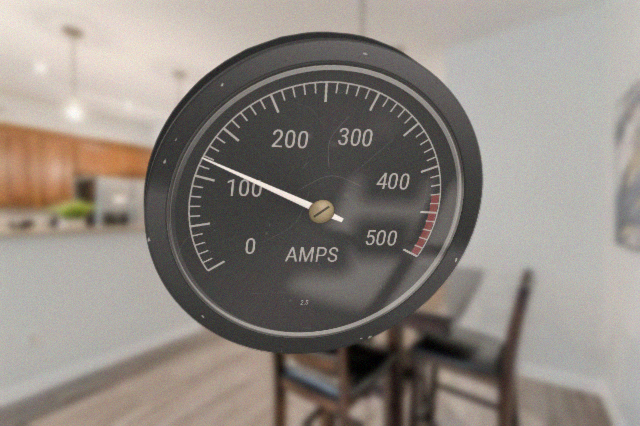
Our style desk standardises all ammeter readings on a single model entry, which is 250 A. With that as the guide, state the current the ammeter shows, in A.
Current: 120 A
